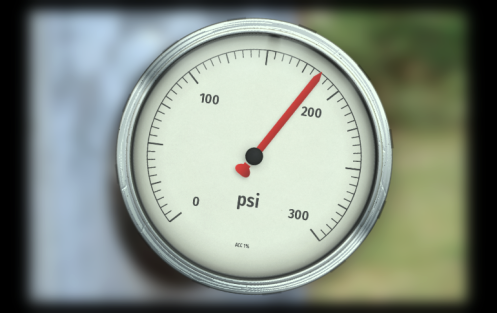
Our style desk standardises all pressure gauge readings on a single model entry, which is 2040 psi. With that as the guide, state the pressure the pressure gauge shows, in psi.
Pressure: 185 psi
